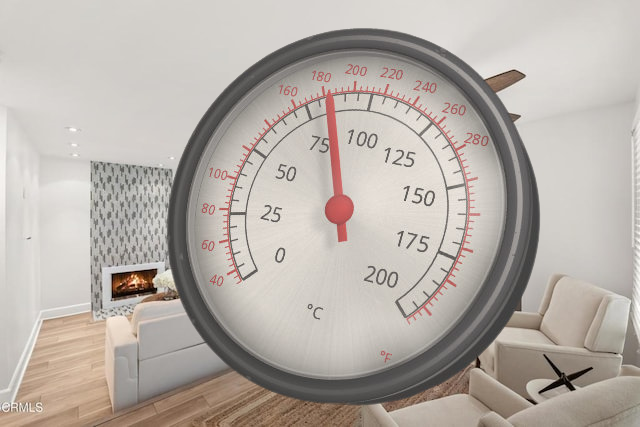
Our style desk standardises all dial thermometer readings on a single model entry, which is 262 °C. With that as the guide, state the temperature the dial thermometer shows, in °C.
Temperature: 85 °C
